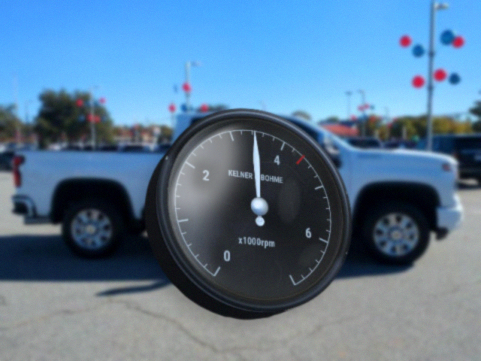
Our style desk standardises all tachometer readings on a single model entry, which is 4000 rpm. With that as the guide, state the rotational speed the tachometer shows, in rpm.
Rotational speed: 3400 rpm
